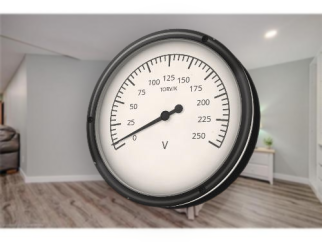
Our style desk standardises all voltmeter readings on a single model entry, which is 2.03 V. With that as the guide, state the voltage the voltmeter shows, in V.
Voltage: 5 V
